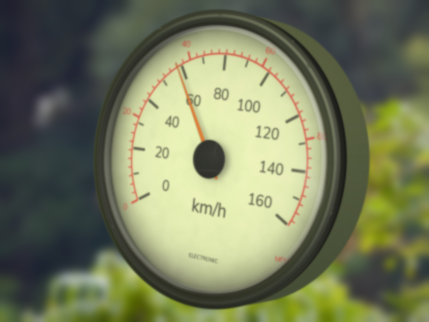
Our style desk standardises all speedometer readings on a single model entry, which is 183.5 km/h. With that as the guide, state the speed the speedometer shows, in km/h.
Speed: 60 km/h
